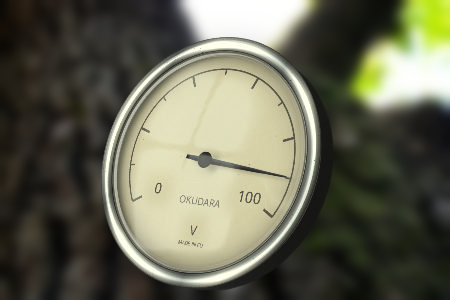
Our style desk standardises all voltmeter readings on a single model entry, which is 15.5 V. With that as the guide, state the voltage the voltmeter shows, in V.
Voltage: 90 V
